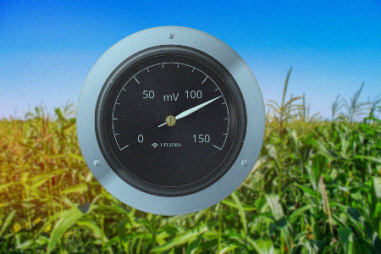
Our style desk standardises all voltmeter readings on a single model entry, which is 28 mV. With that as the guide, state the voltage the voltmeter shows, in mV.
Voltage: 115 mV
